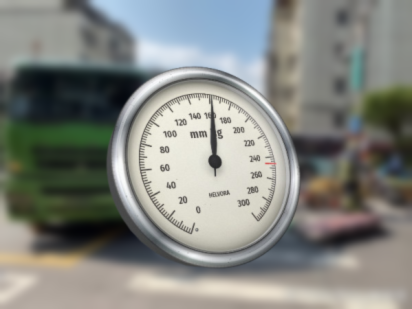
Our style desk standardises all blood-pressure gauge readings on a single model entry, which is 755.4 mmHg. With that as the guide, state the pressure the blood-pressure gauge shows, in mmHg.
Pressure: 160 mmHg
